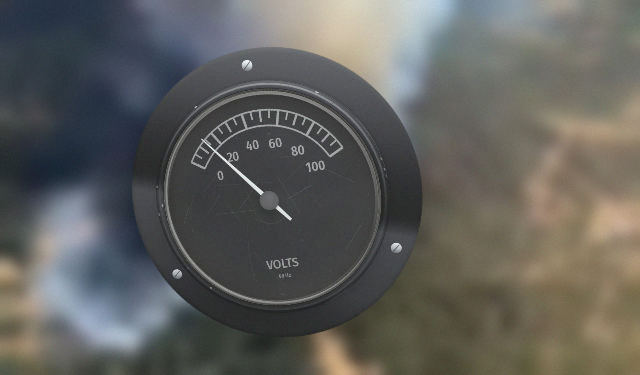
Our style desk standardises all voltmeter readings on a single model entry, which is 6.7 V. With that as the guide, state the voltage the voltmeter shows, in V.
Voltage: 15 V
